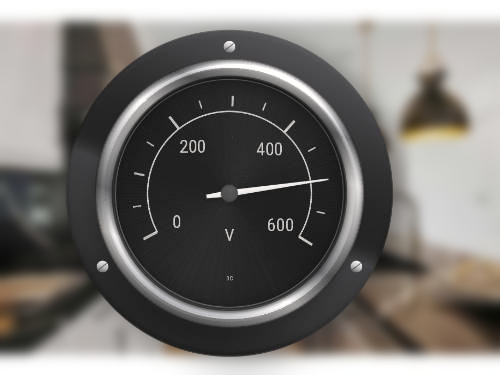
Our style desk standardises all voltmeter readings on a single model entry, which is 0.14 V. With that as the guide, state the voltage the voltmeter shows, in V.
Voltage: 500 V
